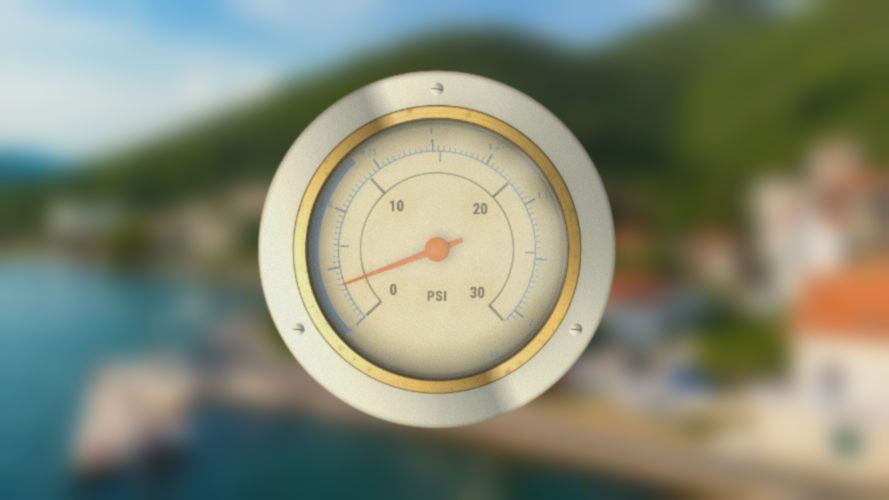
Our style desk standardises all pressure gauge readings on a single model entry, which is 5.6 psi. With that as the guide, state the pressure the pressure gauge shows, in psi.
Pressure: 2.5 psi
